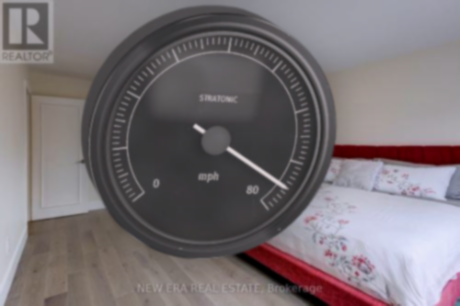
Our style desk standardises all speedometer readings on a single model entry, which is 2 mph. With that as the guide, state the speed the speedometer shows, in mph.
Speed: 75 mph
